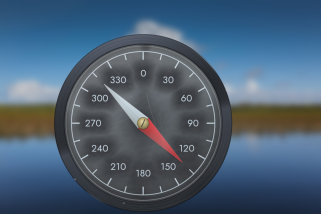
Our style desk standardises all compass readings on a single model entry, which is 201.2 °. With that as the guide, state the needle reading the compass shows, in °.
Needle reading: 135 °
